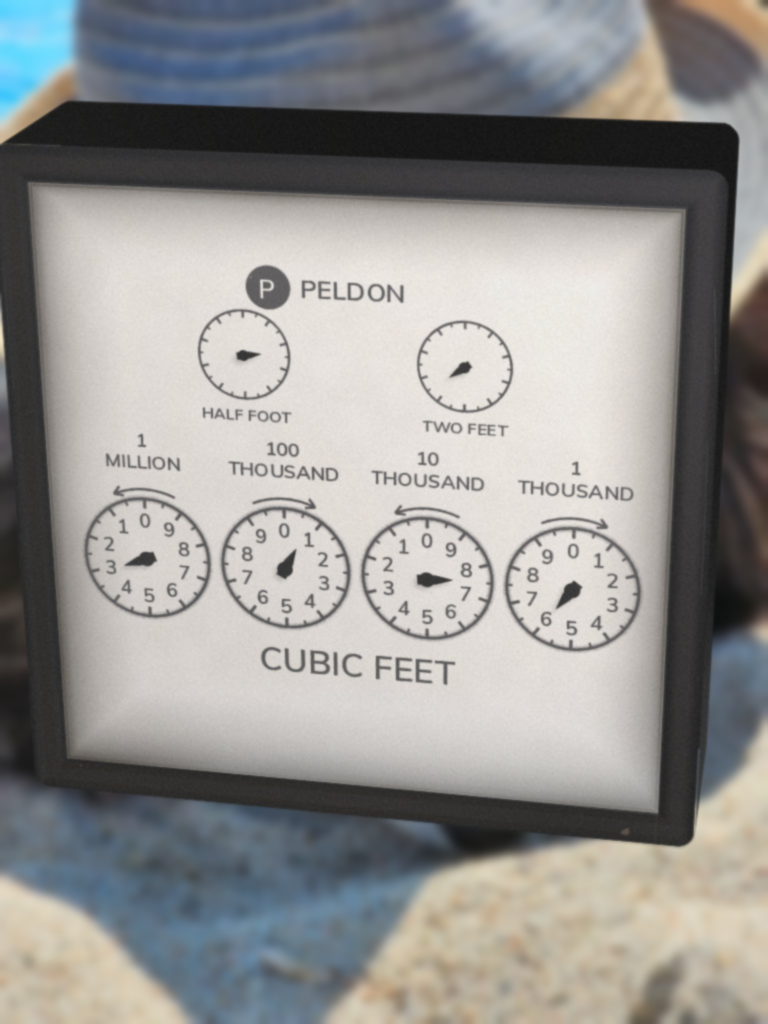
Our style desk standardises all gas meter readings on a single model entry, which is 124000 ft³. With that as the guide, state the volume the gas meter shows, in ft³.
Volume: 307600 ft³
